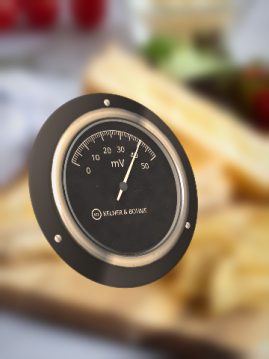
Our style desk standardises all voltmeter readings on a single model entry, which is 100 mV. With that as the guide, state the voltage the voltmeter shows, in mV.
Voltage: 40 mV
